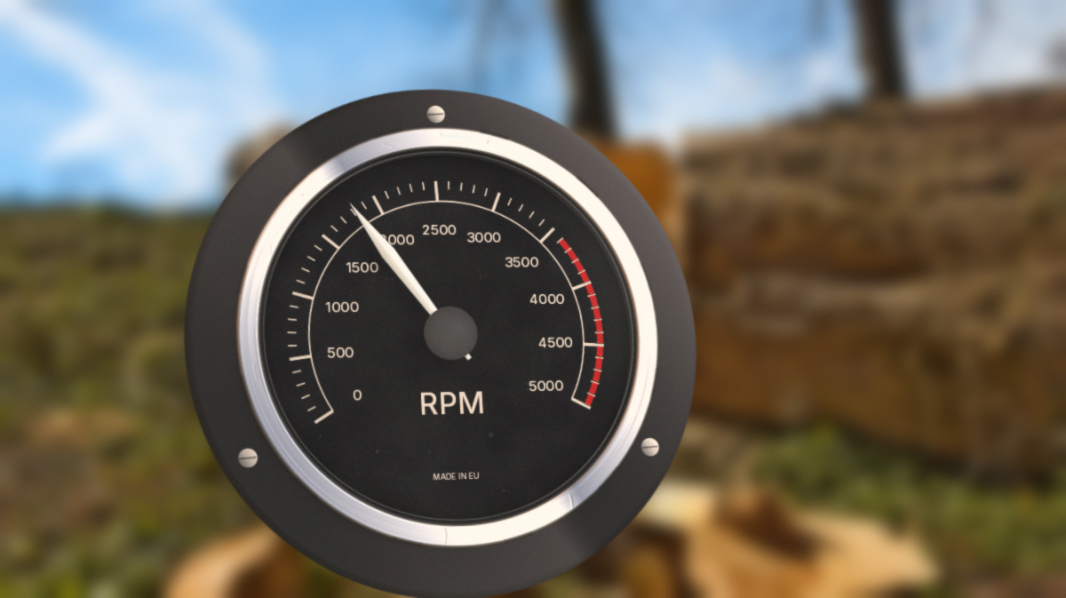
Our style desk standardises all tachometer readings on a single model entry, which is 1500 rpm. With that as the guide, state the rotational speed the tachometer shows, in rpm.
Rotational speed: 1800 rpm
